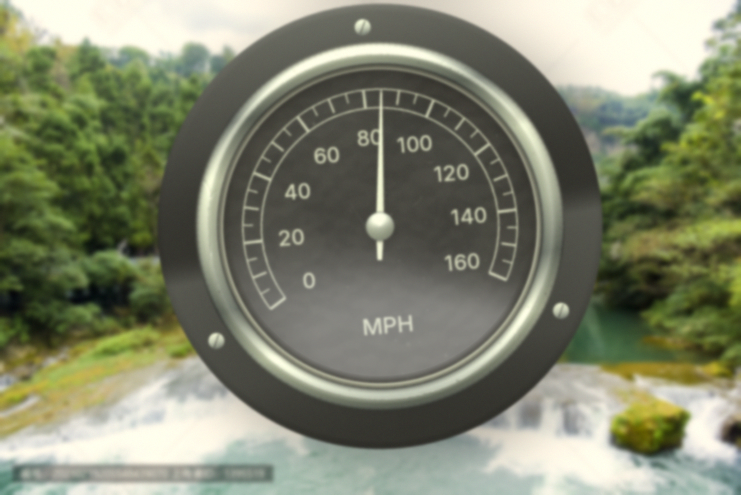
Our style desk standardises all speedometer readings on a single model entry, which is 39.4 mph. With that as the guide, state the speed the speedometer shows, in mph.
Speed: 85 mph
